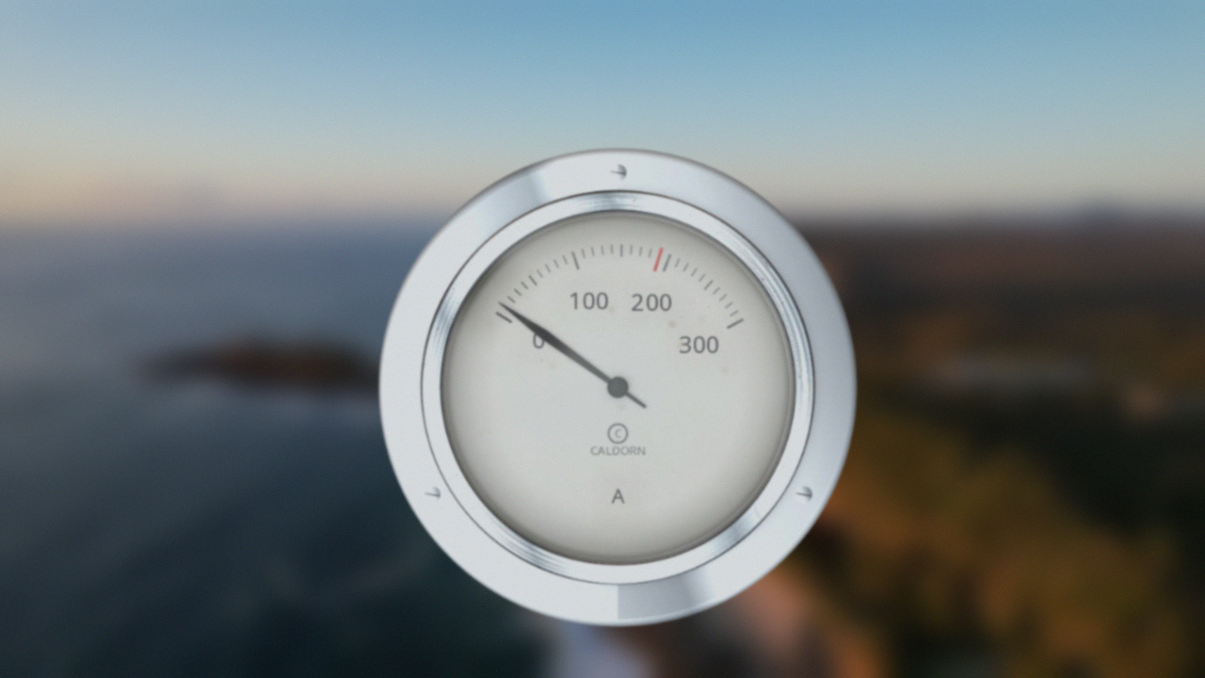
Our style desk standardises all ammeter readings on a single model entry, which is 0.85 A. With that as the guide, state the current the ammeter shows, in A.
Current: 10 A
